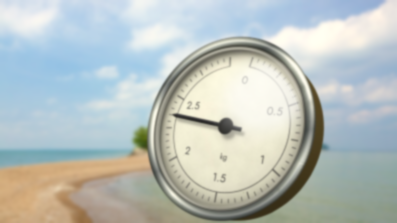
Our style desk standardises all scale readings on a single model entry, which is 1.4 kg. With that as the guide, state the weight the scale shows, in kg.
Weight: 2.35 kg
